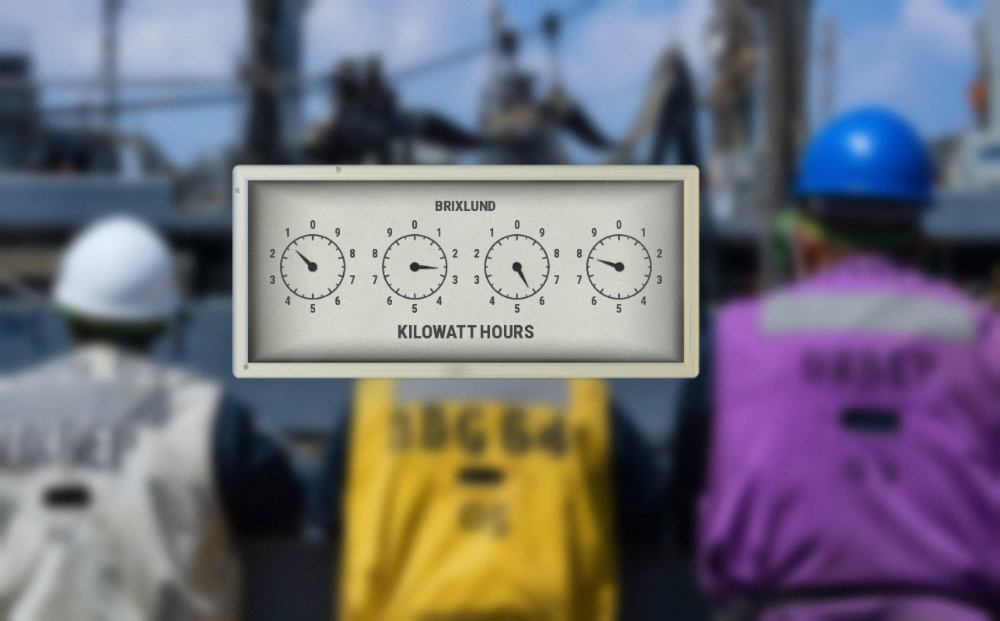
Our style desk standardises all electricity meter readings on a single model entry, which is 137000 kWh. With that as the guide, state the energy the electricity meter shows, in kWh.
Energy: 1258 kWh
